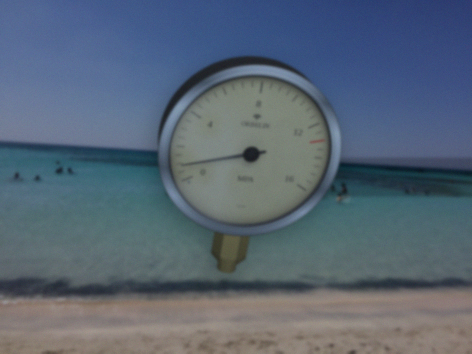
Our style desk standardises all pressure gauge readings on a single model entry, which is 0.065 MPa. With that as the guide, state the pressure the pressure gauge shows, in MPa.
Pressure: 1 MPa
